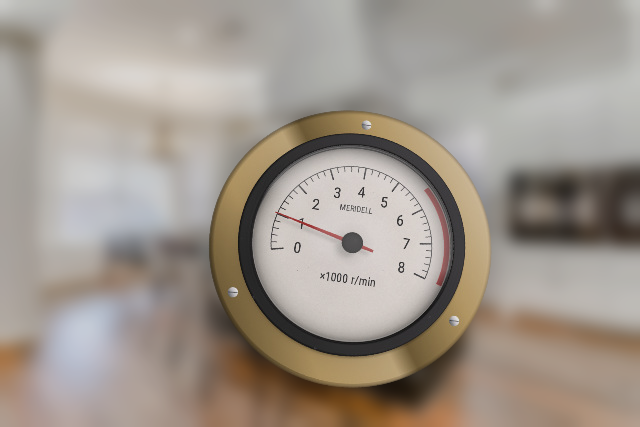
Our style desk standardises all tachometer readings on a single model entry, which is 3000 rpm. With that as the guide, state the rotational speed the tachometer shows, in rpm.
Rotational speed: 1000 rpm
